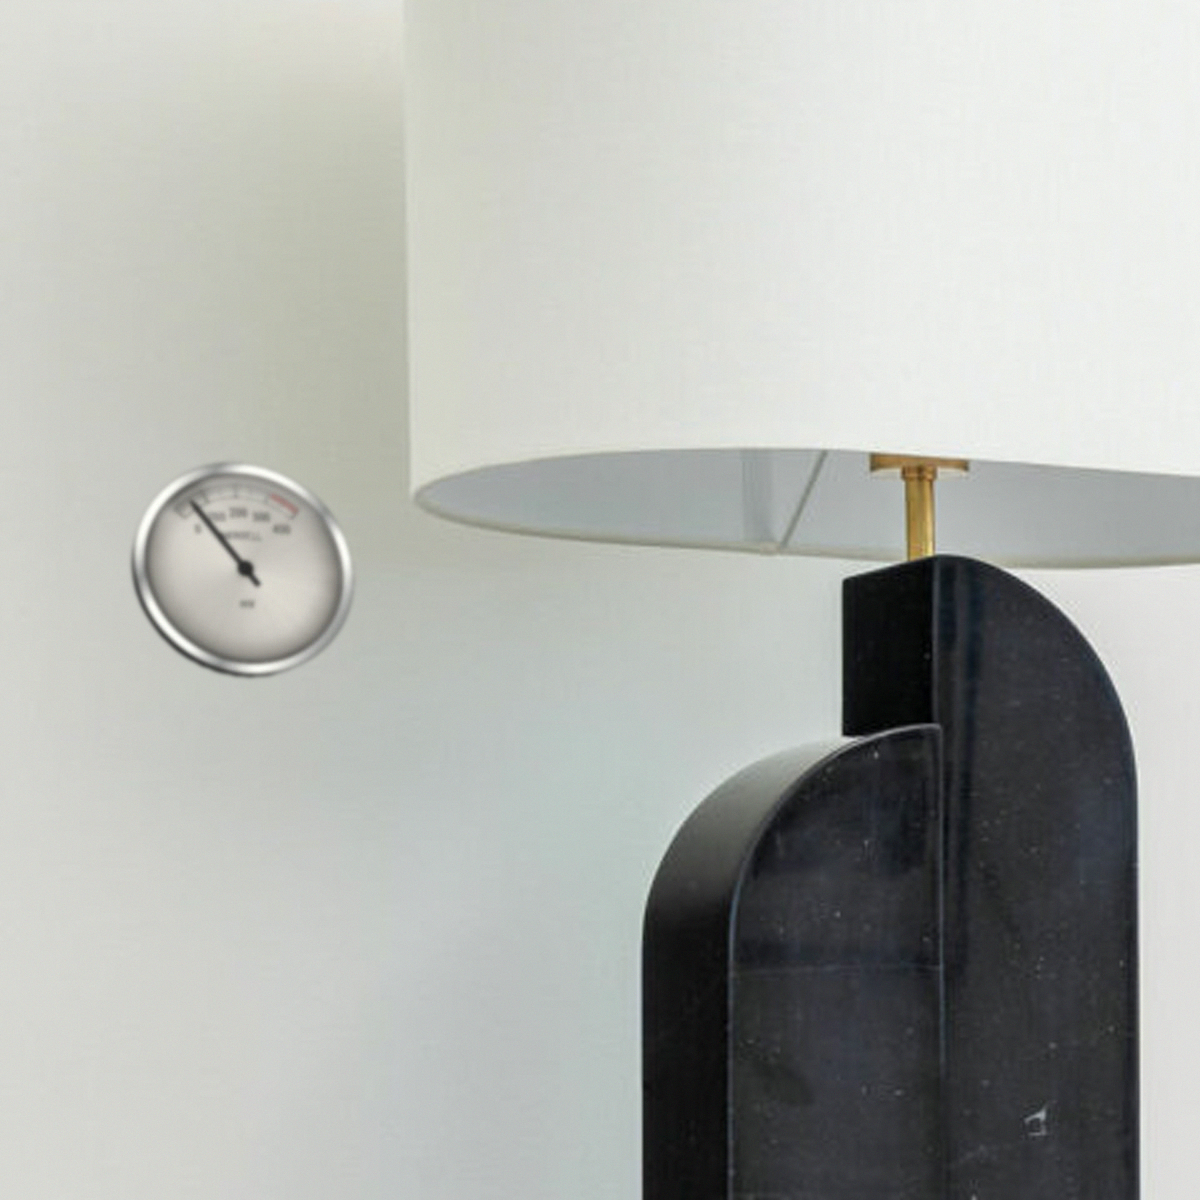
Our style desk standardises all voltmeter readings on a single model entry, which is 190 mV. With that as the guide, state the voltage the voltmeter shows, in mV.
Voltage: 50 mV
